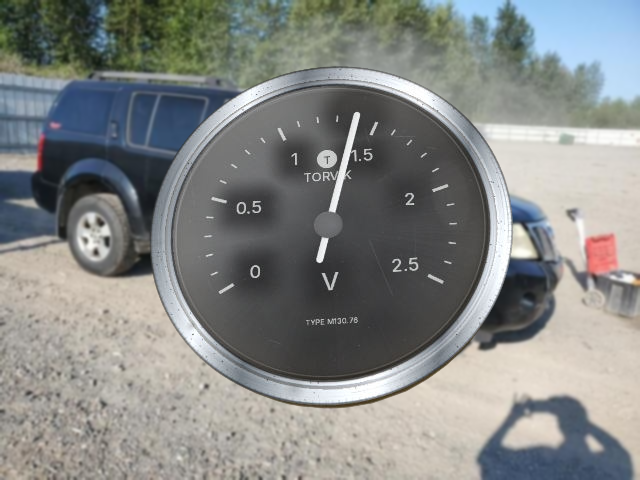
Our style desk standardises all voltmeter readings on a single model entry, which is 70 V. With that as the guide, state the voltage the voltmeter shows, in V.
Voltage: 1.4 V
